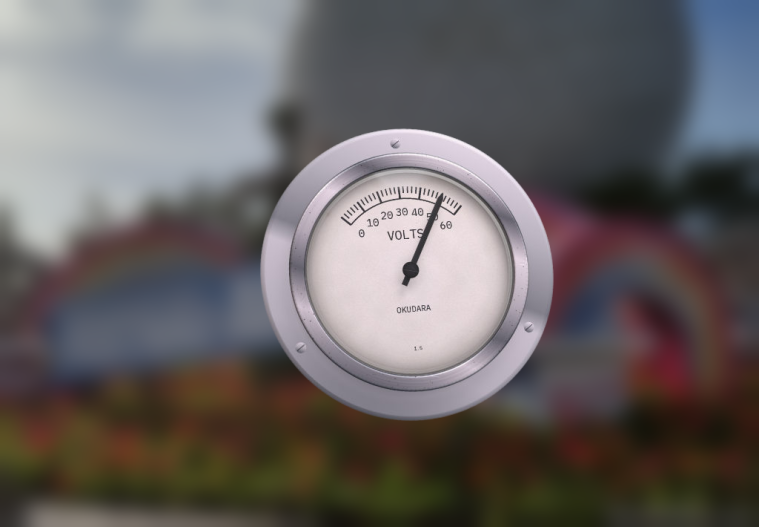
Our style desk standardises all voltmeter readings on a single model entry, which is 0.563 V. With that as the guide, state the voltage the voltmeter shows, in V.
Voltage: 50 V
